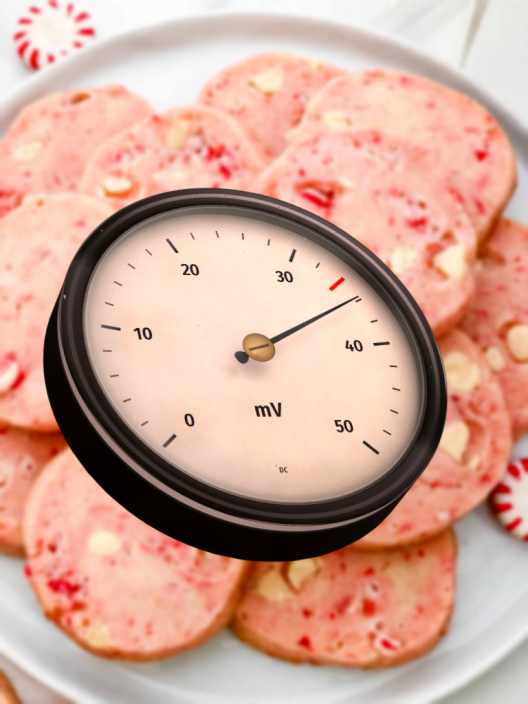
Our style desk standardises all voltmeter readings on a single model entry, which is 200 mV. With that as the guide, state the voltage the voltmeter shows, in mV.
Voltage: 36 mV
